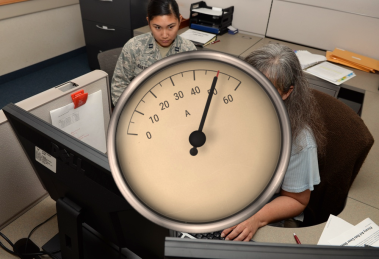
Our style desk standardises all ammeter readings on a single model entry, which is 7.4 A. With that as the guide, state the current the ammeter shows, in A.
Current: 50 A
